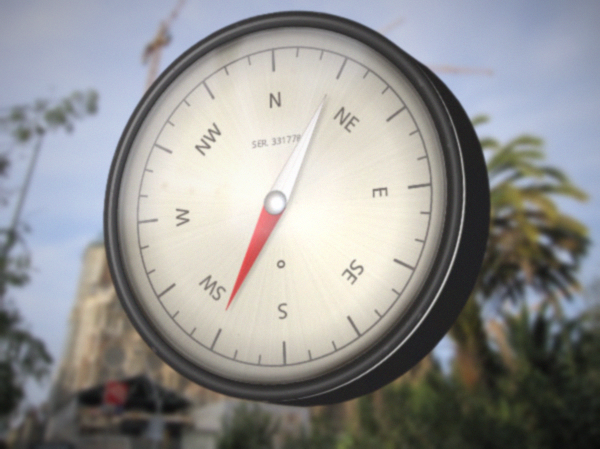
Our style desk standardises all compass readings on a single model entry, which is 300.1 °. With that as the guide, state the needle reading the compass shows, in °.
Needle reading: 210 °
